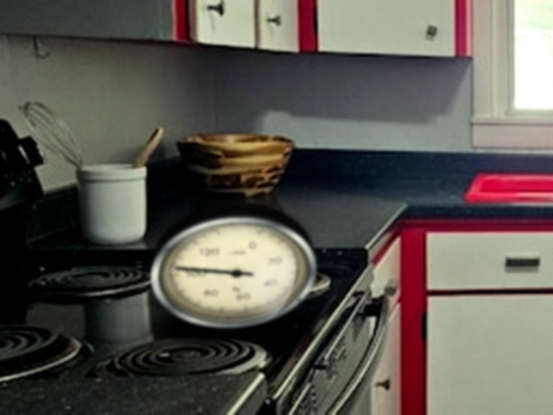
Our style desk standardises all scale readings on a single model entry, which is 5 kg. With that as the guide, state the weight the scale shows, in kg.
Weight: 105 kg
